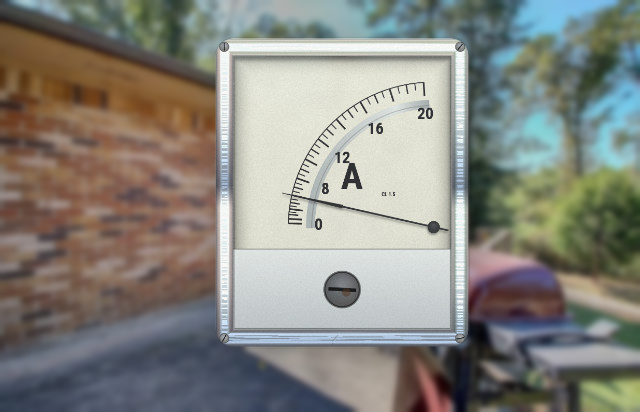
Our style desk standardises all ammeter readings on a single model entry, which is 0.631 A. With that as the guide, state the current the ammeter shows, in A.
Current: 6 A
